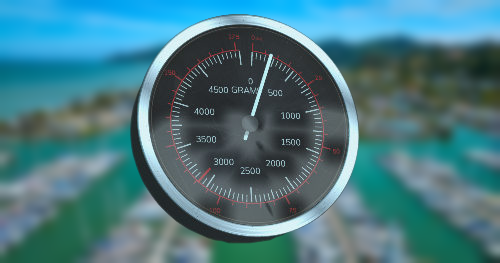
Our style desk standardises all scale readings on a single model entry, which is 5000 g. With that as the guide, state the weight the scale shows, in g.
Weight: 200 g
